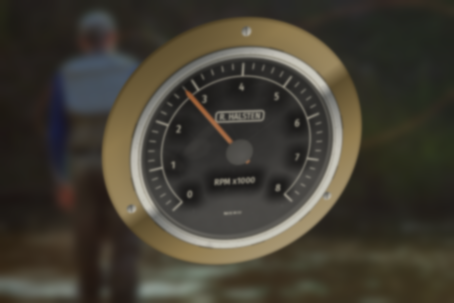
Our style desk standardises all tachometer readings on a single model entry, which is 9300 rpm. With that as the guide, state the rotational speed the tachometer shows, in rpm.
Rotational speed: 2800 rpm
